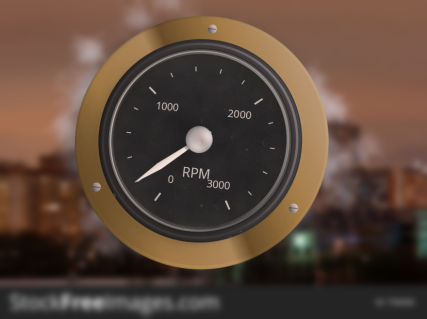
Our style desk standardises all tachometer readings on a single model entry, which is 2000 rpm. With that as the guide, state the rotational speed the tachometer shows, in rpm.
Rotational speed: 200 rpm
